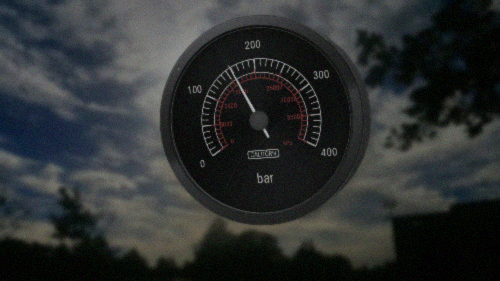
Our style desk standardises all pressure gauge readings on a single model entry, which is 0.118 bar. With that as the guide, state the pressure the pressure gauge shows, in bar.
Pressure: 160 bar
